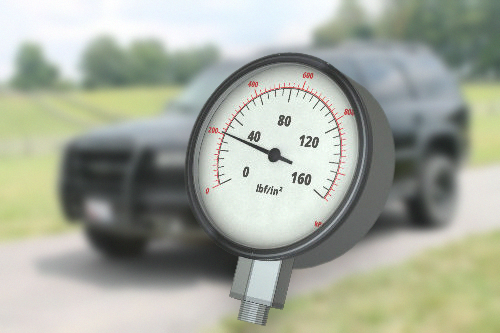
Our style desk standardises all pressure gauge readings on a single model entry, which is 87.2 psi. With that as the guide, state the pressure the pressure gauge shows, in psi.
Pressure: 30 psi
